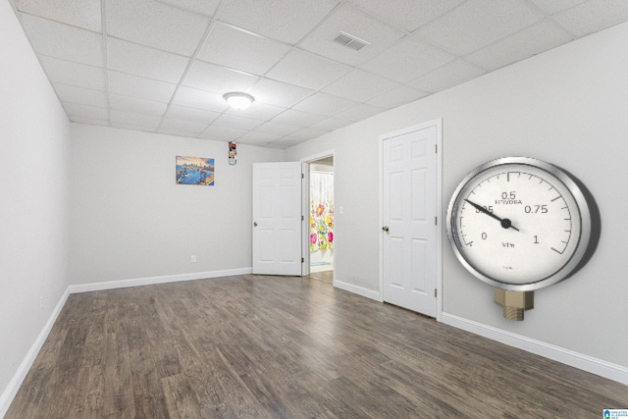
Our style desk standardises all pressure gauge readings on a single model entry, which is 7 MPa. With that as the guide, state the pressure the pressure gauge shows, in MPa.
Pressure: 0.25 MPa
